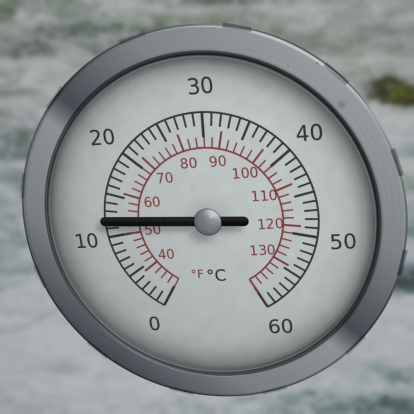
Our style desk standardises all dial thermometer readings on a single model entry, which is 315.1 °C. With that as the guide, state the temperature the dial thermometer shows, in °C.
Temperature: 12 °C
